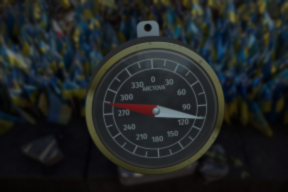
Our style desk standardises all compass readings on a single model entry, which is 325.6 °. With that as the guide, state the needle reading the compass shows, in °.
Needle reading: 285 °
